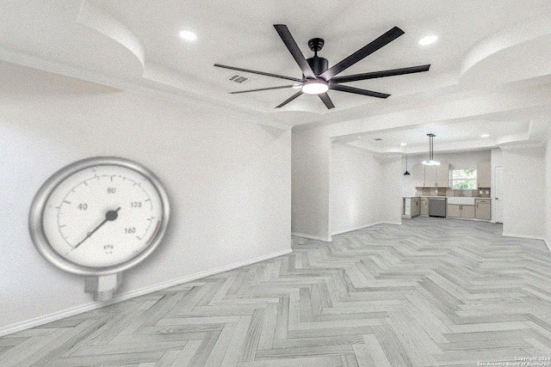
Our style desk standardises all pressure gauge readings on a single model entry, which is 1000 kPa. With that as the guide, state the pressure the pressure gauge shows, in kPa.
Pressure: 0 kPa
